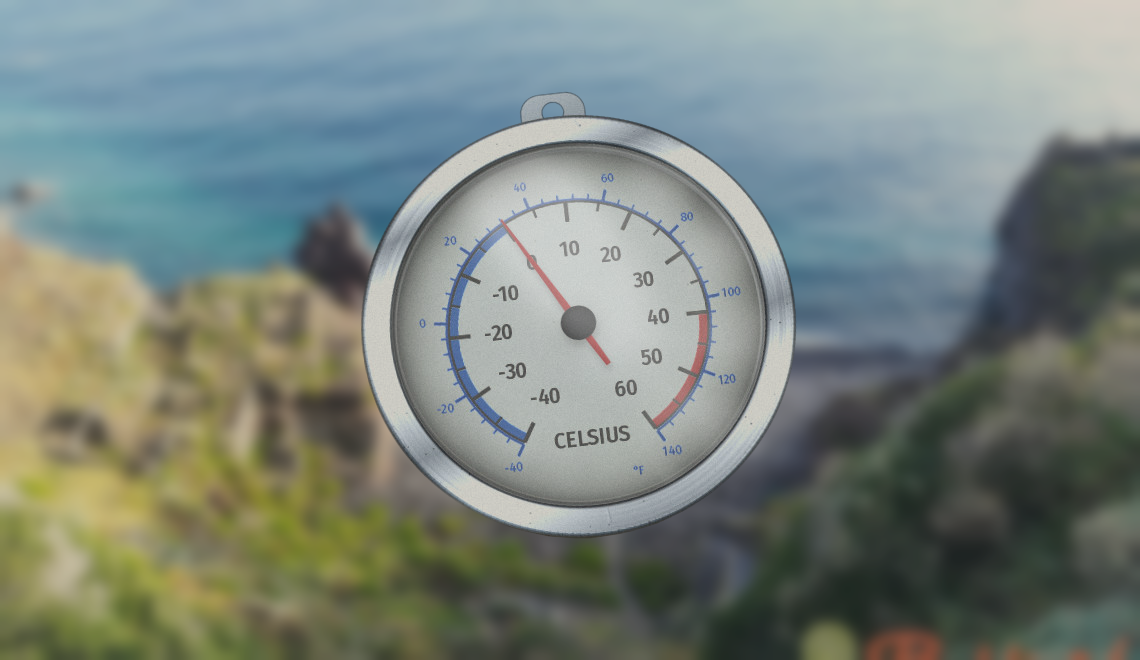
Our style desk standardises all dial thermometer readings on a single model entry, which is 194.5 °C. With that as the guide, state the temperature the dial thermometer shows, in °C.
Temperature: 0 °C
